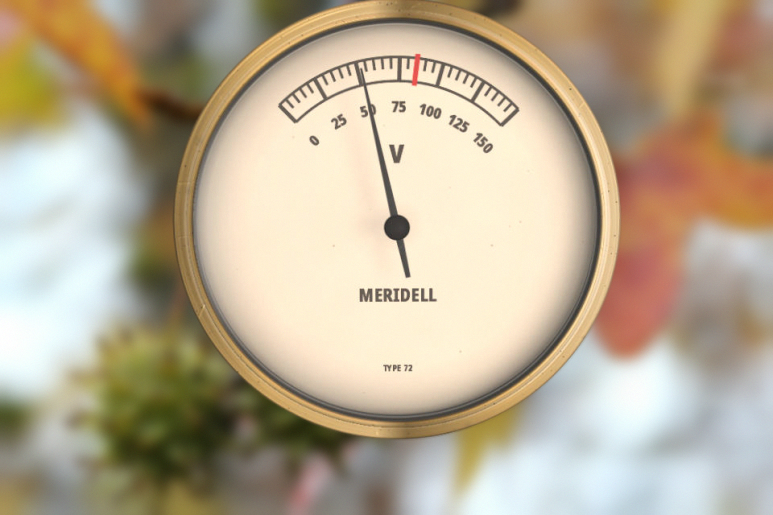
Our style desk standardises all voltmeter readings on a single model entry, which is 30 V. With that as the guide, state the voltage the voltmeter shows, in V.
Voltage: 52.5 V
